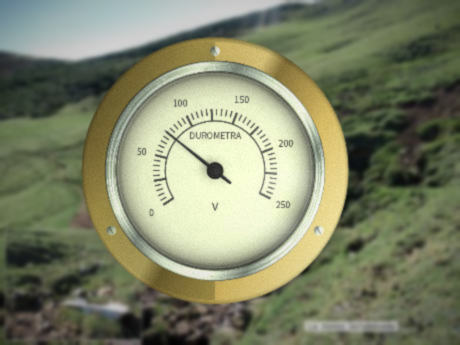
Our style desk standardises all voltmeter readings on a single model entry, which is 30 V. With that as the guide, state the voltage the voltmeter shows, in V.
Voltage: 75 V
